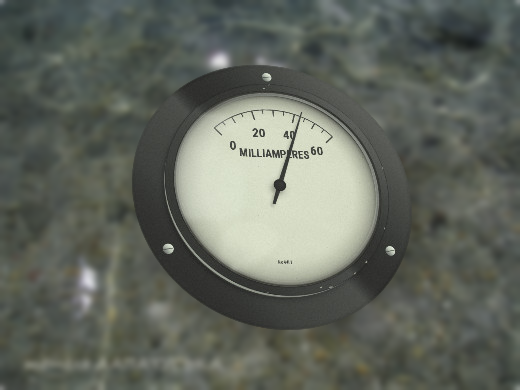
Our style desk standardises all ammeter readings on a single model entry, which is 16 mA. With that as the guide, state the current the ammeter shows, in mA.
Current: 42.5 mA
